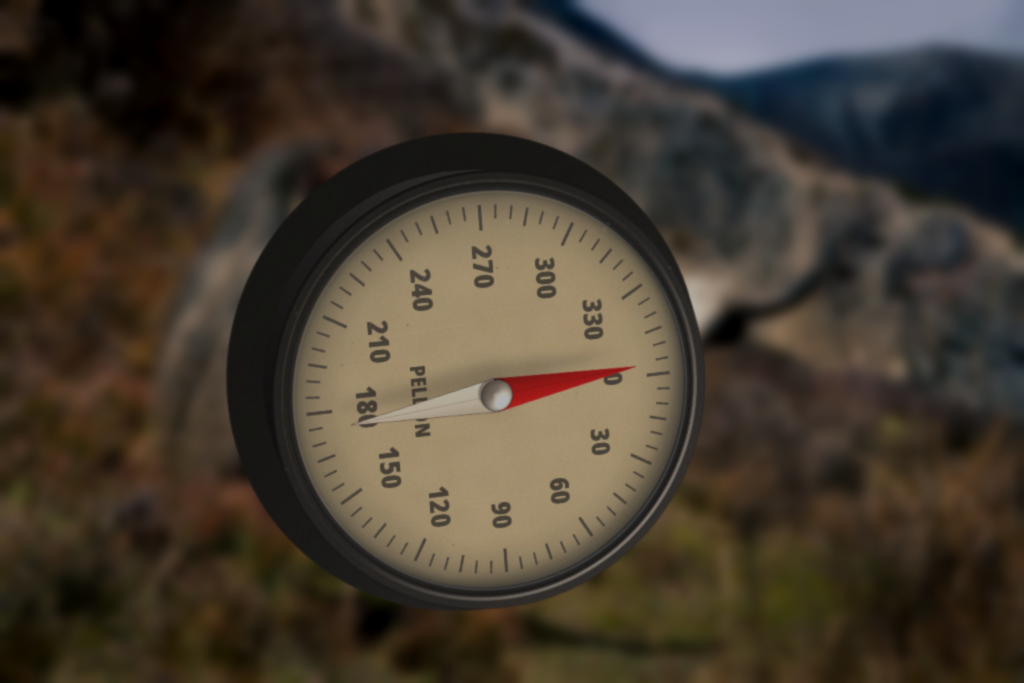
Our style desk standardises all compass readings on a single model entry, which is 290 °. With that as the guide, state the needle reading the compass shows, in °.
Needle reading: 355 °
